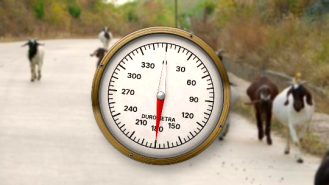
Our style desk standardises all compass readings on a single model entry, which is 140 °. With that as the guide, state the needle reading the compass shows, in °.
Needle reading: 180 °
